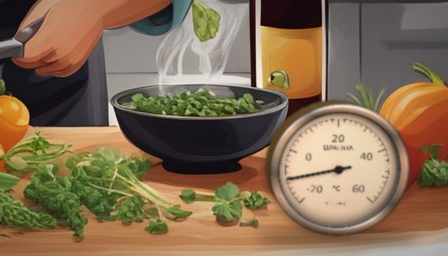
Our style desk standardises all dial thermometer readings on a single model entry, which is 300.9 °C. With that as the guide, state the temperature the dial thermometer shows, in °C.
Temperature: -10 °C
